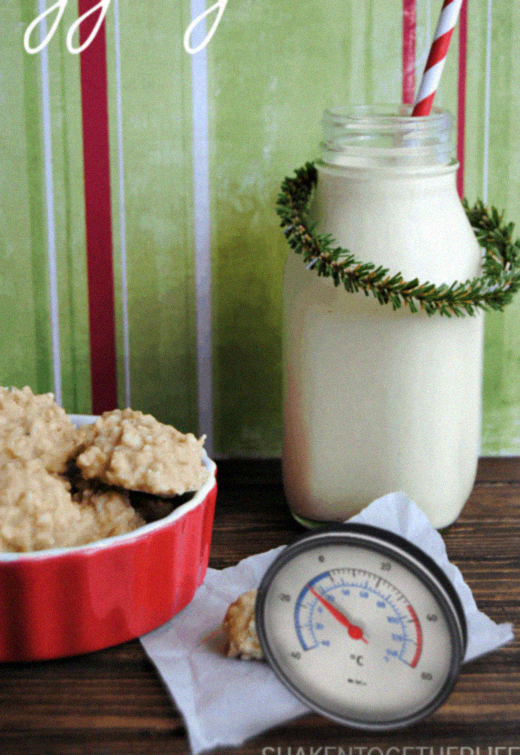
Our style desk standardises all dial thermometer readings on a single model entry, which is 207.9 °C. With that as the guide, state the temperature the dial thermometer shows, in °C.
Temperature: -10 °C
